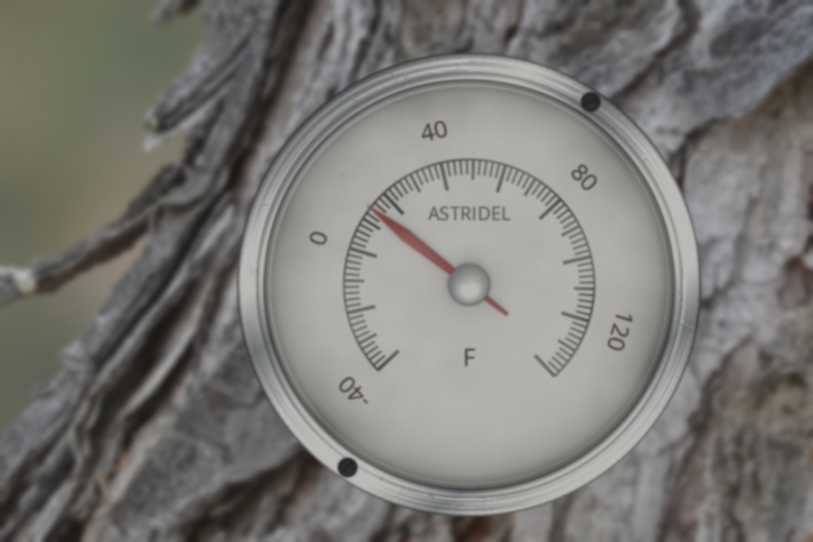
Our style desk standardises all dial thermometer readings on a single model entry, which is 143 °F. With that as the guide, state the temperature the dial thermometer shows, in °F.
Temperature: 14 °F
